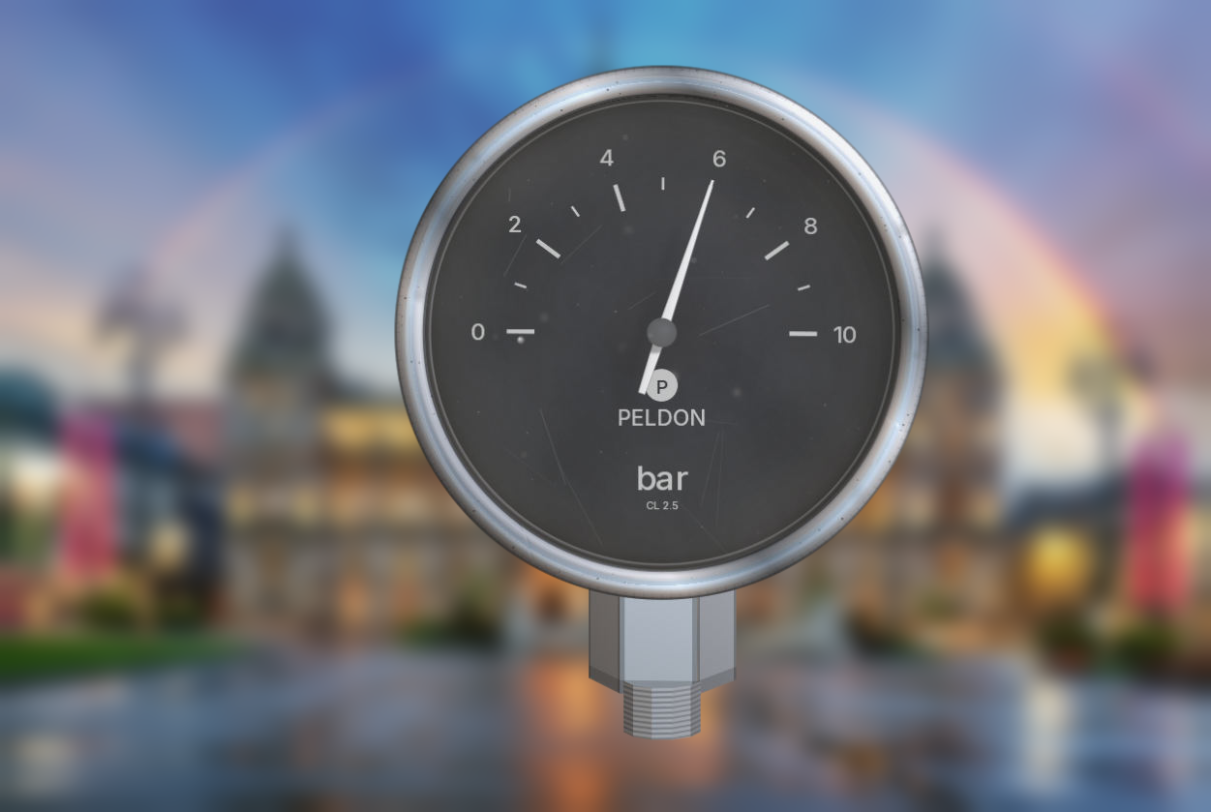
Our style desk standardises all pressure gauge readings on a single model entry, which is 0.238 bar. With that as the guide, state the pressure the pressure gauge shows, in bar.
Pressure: 6 bar
